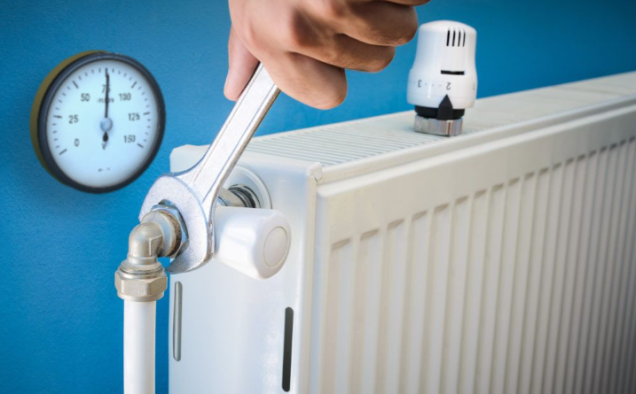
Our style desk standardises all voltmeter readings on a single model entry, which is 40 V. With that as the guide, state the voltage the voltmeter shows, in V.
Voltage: 75 V
